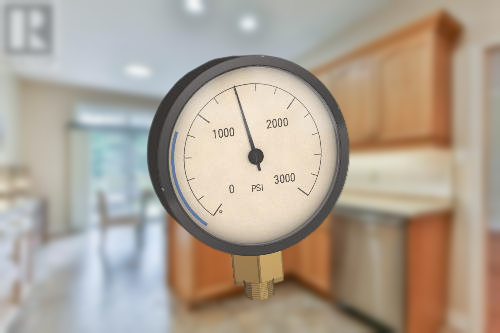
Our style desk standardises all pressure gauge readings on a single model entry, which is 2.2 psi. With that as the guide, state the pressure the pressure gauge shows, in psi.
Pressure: 1400 psi
